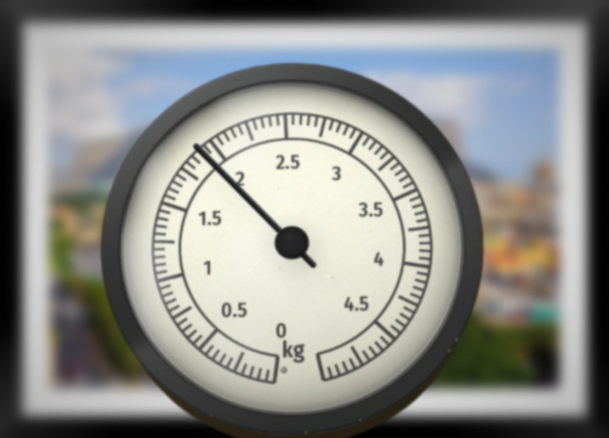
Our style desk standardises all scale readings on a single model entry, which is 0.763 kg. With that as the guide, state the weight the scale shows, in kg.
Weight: 1.9 kg
